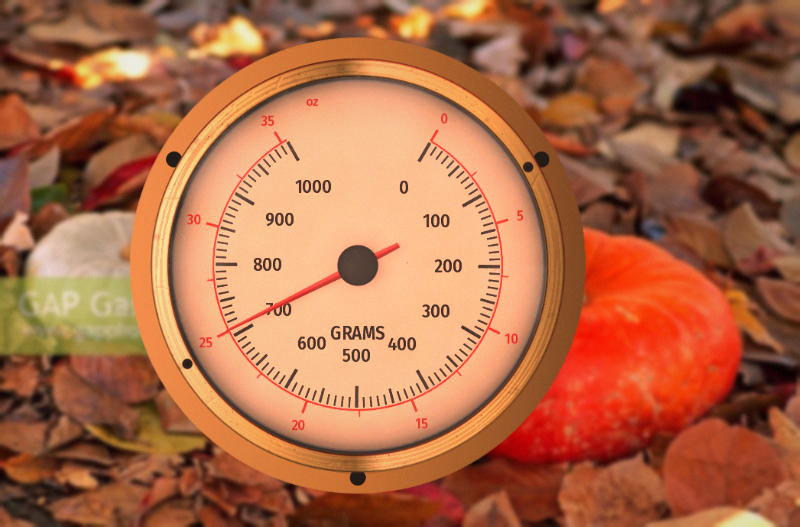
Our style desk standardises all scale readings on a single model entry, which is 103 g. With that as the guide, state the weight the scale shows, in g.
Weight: 710 g
